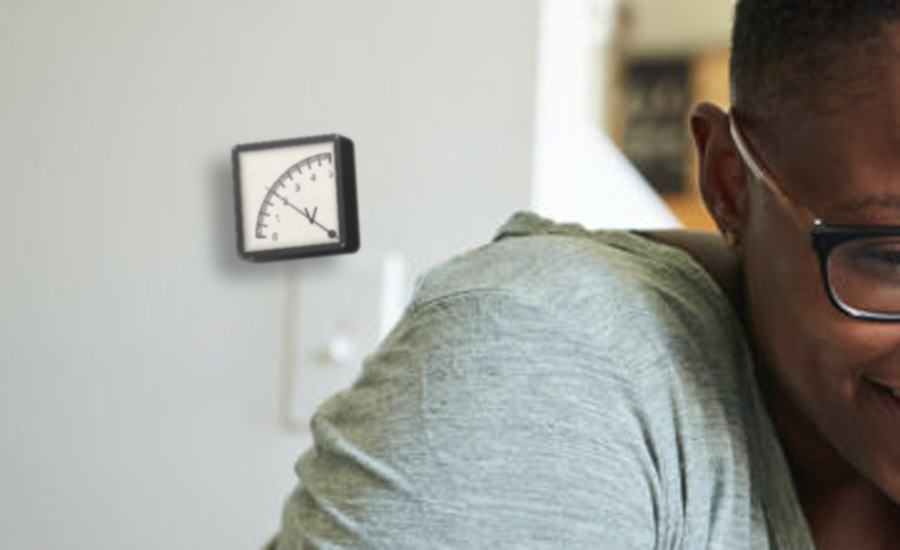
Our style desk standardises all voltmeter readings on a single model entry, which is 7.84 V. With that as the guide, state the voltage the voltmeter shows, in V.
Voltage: 2 V
